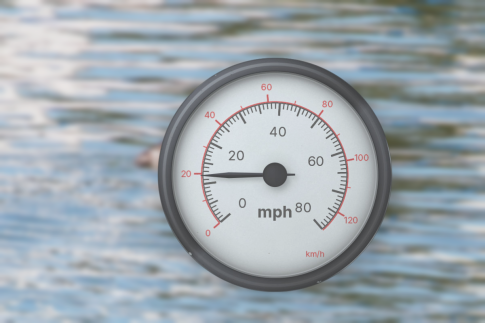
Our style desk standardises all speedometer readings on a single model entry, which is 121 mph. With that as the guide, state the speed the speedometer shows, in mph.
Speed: 12 mph
